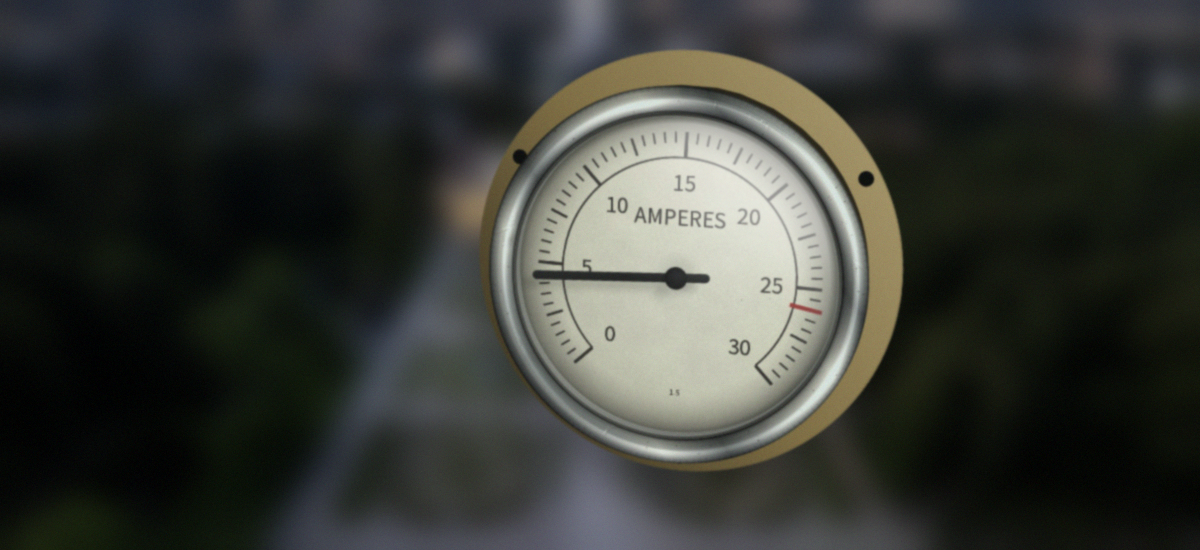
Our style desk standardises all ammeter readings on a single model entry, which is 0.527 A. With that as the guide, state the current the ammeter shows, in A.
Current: 4.5 A
